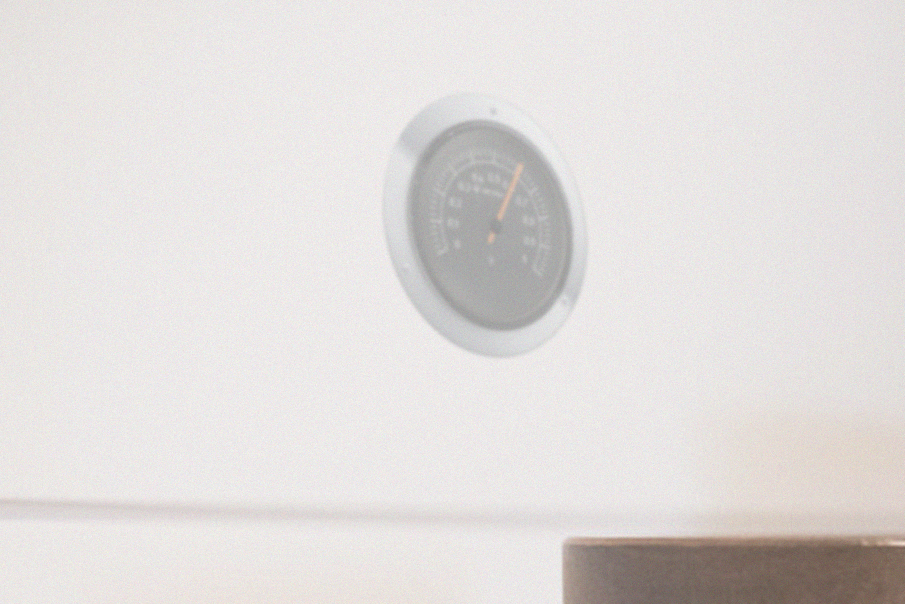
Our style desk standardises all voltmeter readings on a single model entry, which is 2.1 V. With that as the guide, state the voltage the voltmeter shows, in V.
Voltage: 0.6 V
